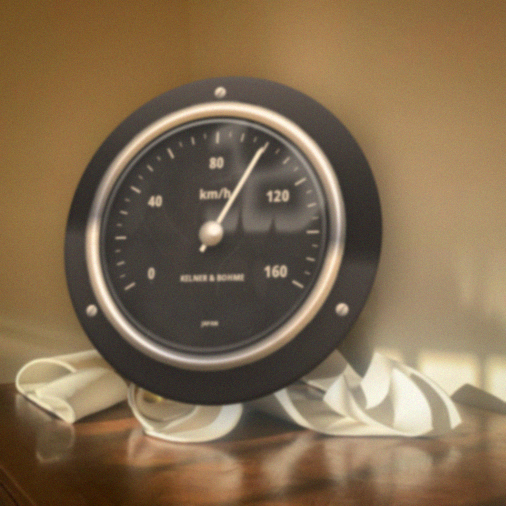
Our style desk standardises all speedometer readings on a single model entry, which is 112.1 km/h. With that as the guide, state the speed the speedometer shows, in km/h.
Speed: 100 km/h
